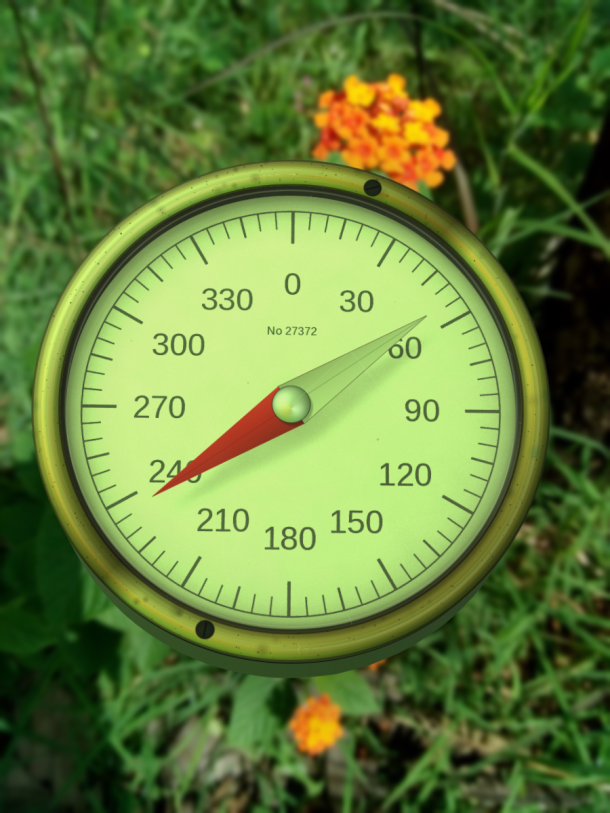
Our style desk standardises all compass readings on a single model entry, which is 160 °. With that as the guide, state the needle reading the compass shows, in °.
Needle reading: 235 °
